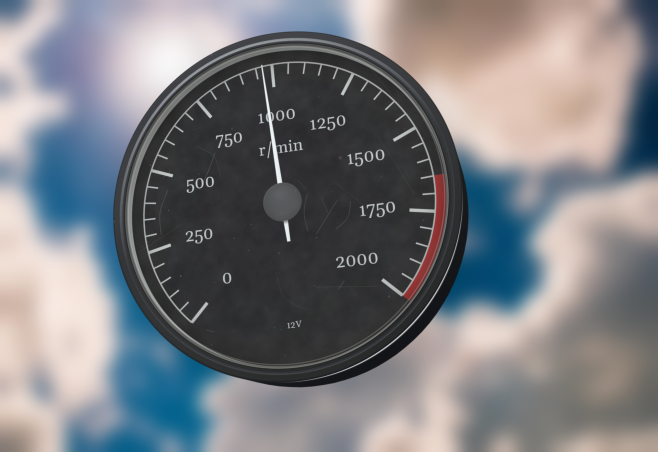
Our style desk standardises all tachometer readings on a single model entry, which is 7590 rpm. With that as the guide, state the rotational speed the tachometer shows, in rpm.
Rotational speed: 975 rpm
